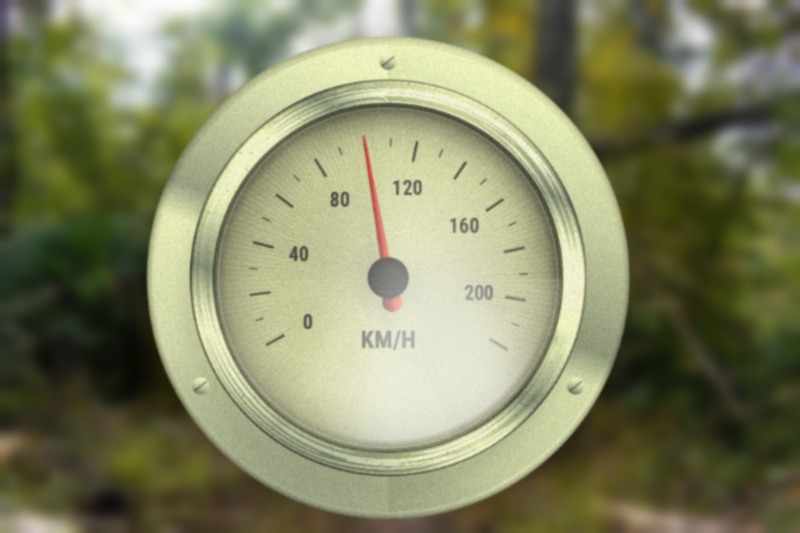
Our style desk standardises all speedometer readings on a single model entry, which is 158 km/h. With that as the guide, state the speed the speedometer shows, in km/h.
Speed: 100 km/h
